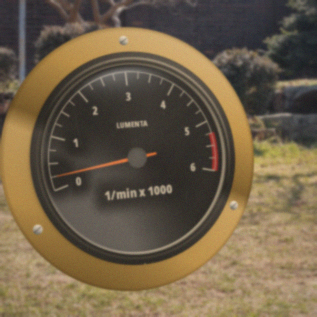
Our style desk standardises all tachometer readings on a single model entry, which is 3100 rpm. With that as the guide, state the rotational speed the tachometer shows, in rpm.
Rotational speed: 250 rpm
